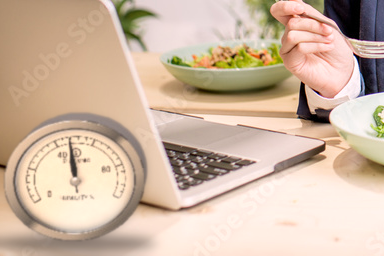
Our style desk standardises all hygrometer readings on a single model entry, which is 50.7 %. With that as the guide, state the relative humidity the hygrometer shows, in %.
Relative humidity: 48 %
